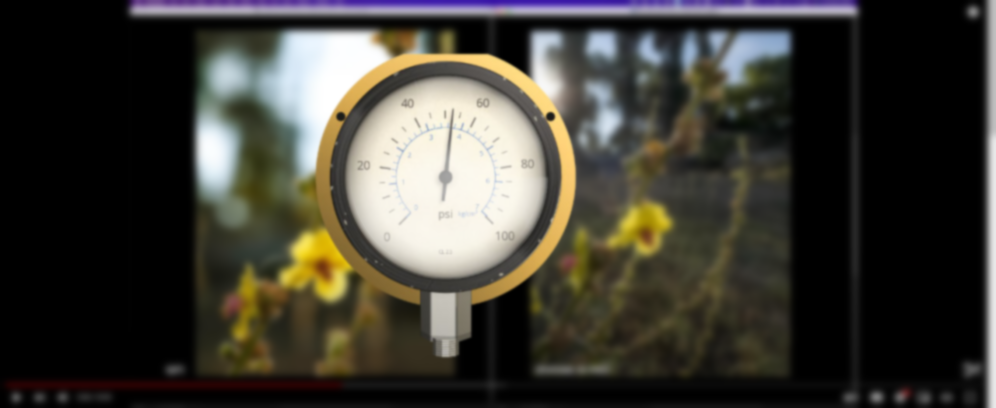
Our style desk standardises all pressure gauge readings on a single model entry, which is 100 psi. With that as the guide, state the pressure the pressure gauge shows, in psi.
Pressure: 52.5 psi
